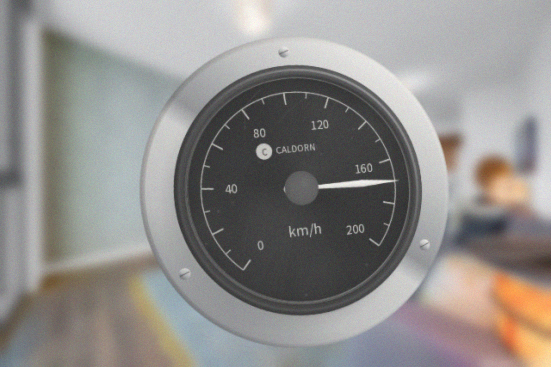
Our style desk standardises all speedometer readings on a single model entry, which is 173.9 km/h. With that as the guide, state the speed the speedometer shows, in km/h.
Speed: 170 km/h
